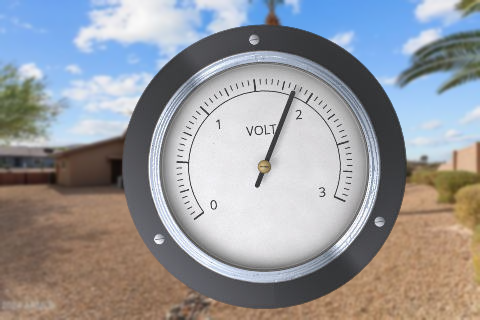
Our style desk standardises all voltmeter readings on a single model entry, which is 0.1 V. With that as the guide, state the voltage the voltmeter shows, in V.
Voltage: 1.85 V
